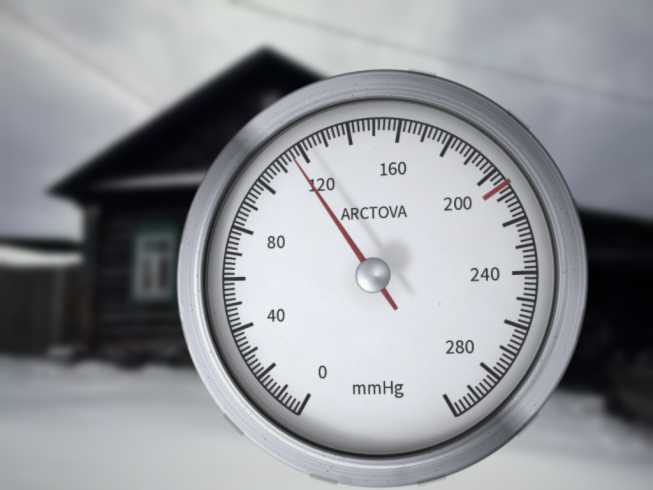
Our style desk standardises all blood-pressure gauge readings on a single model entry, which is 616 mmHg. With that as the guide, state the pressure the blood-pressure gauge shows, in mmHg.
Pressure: 116 mmHg
